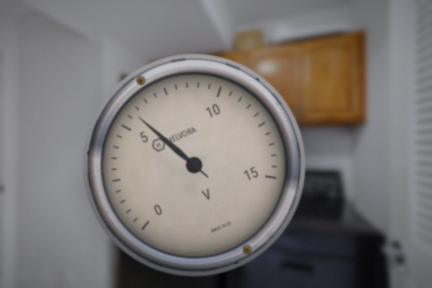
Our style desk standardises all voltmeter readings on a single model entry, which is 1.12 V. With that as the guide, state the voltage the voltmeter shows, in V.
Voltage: 5.75 V
